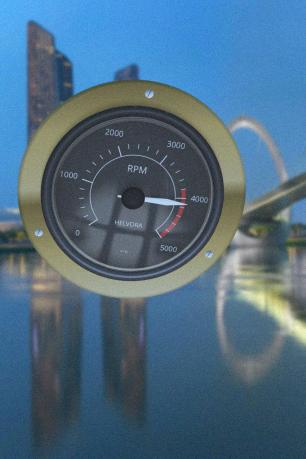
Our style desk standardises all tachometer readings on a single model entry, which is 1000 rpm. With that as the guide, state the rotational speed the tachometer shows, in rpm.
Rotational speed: 4100 rpm
